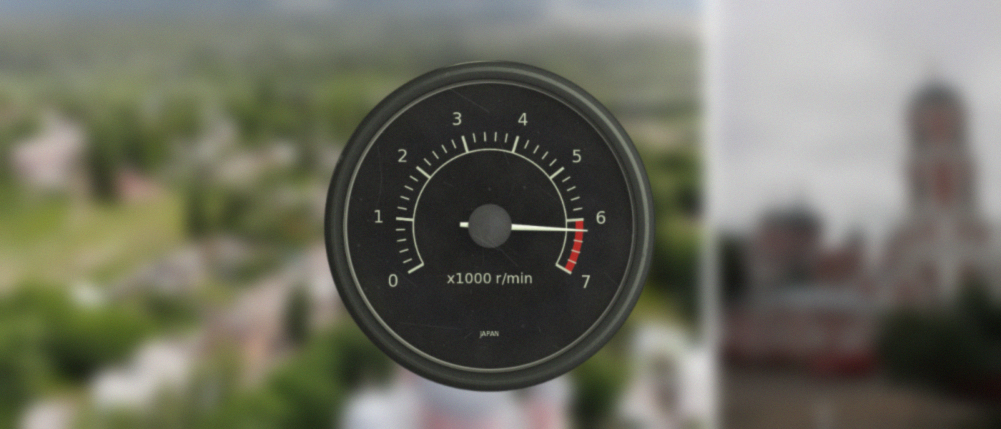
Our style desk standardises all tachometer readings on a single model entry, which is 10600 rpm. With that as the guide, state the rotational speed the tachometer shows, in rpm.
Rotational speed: 6200 rpm
